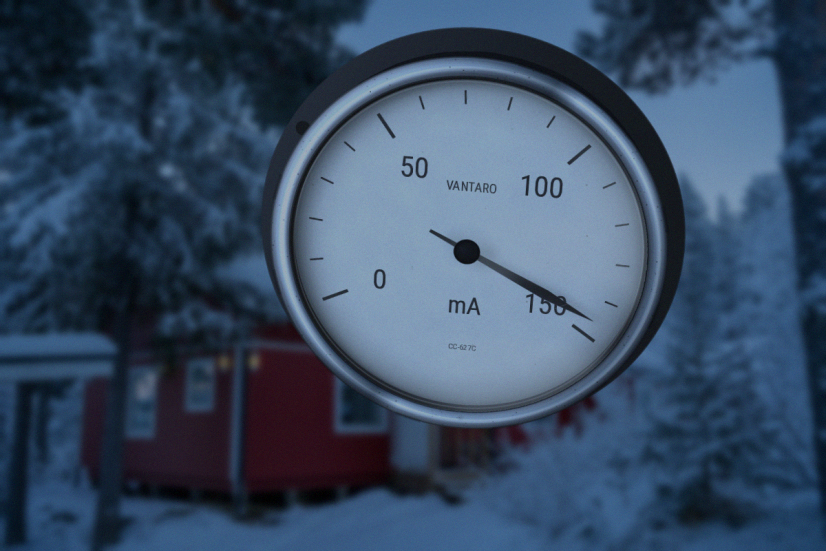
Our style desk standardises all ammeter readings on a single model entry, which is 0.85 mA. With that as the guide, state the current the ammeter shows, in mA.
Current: 145 mA
